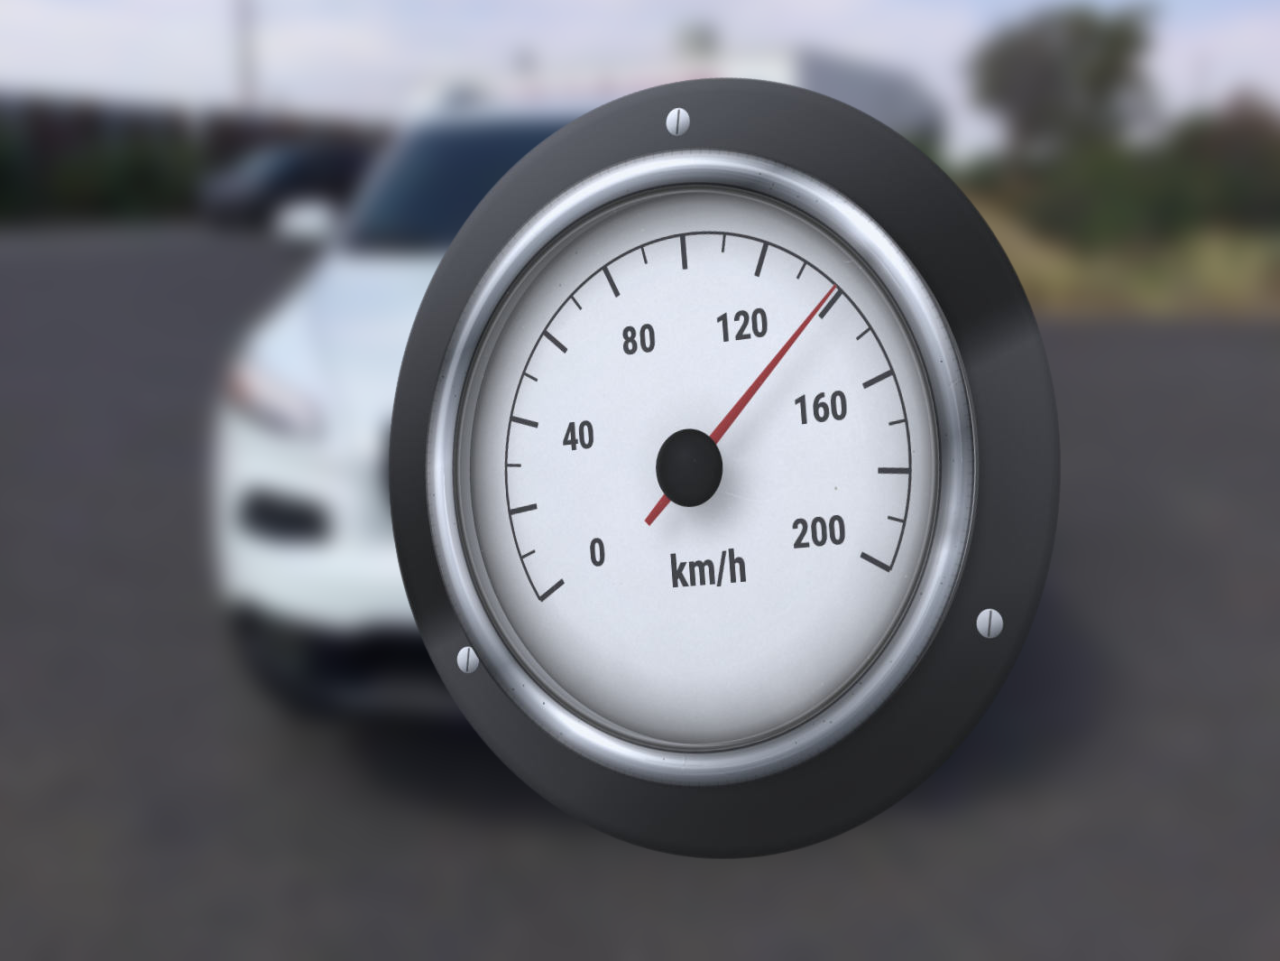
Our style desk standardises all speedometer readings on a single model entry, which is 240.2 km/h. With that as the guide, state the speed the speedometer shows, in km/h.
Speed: 140 km/h
